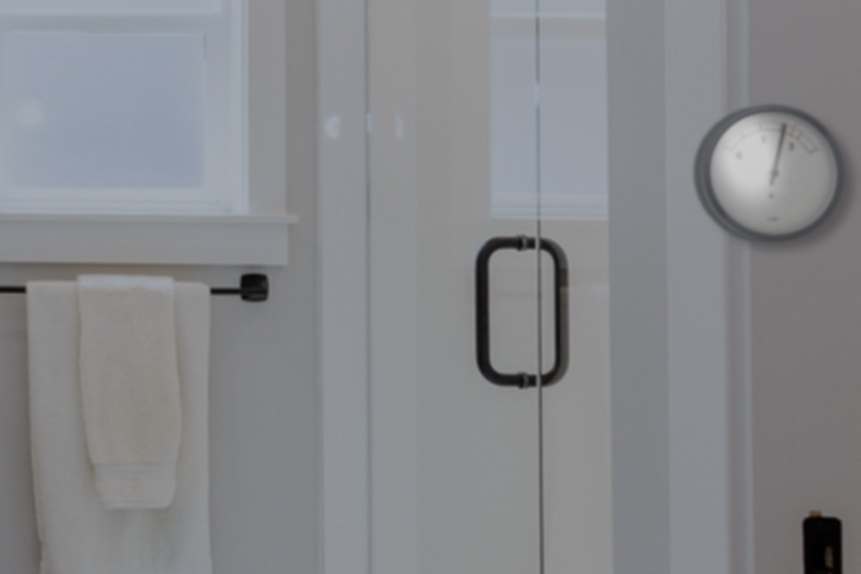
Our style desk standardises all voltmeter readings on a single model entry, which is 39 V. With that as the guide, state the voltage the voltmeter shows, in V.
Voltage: 1.5 V
